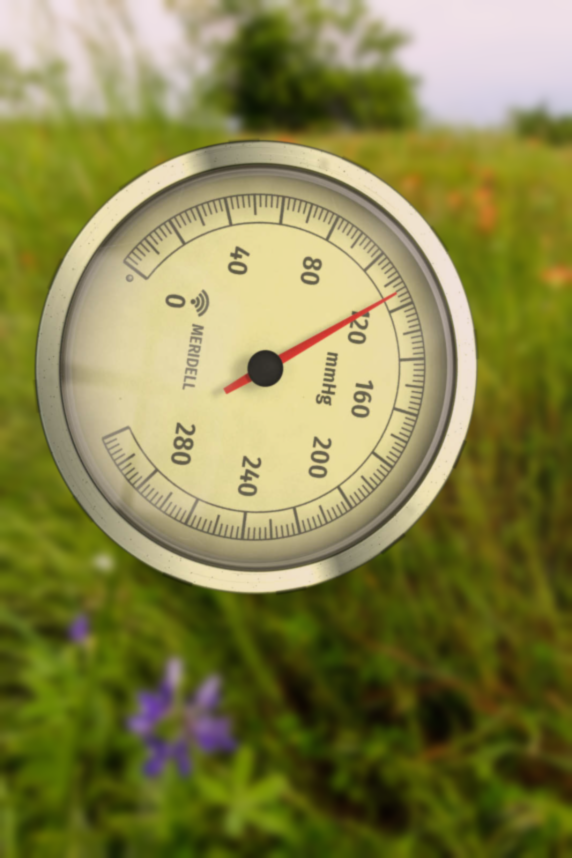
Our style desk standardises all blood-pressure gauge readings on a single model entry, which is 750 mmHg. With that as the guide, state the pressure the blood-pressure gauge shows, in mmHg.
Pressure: 114 mmHg
